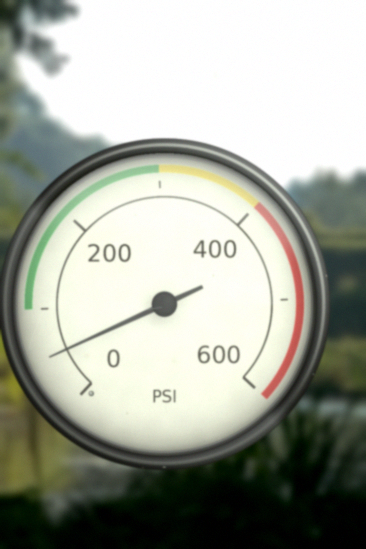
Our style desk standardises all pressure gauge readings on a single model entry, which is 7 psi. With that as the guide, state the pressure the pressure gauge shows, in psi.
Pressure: 50 psi
